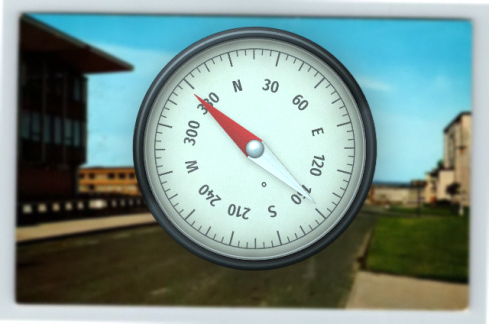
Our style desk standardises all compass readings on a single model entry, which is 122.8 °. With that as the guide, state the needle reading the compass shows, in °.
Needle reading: 327.5 °
